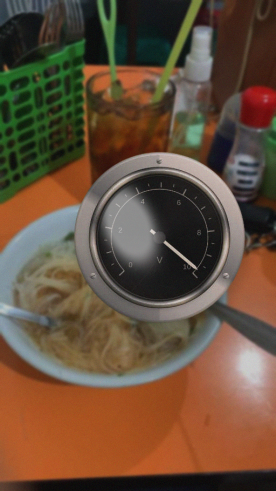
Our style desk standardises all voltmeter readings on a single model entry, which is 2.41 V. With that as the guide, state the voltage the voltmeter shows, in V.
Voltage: 9.75 V
